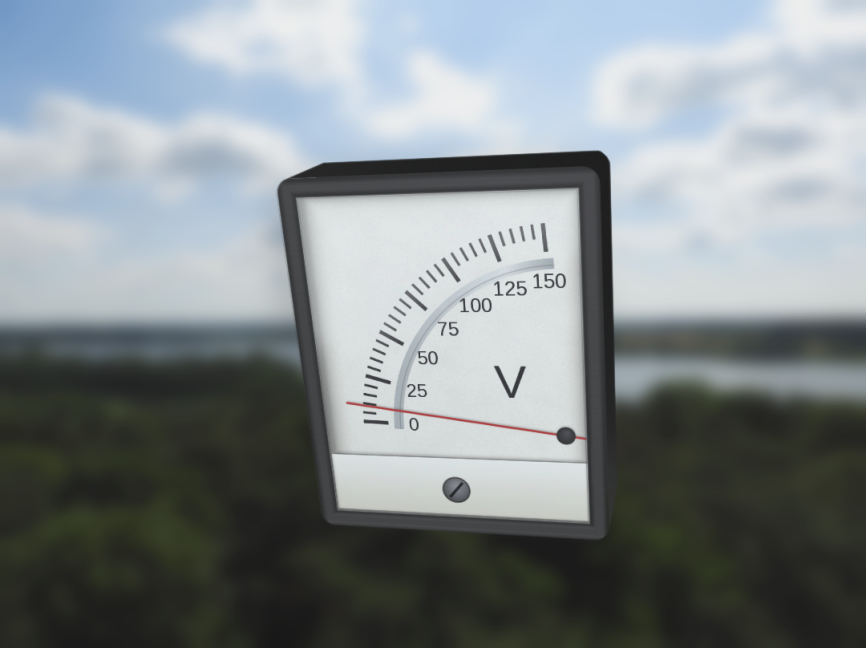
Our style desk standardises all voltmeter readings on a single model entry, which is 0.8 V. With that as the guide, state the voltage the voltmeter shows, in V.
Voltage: 10 V
